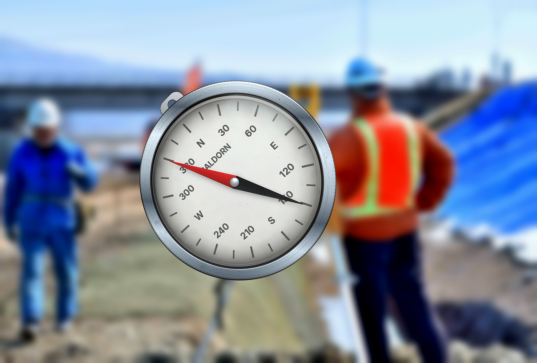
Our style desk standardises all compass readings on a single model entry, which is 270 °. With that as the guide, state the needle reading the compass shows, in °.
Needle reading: 330 °
